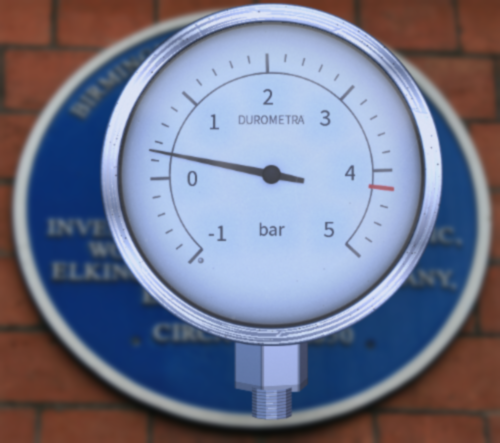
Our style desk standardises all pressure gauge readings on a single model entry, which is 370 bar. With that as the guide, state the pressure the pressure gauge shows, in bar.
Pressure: 0.3 bar
